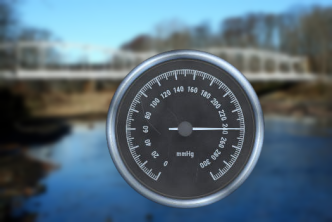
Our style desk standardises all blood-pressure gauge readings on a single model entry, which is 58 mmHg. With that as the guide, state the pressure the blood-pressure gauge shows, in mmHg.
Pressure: 240 mmHg
